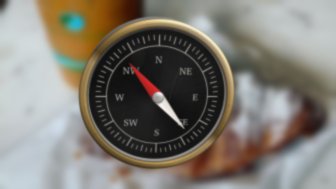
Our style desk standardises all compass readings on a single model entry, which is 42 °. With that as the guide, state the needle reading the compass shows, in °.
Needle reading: 320 °
